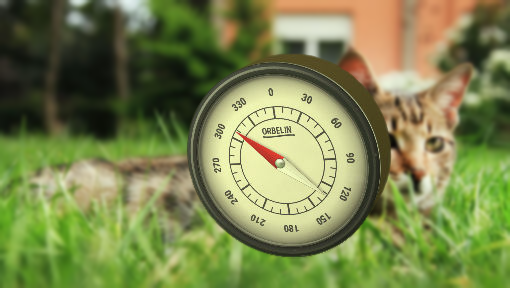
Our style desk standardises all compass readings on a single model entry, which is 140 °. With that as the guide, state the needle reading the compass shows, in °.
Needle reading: 310 °
